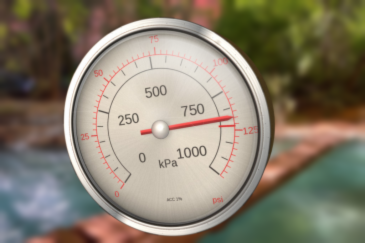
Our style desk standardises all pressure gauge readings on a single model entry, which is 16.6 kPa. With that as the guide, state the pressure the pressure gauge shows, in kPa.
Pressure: 825 kPa
